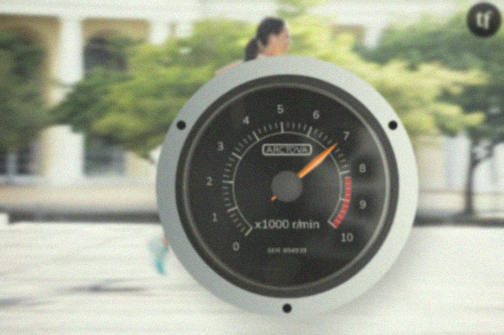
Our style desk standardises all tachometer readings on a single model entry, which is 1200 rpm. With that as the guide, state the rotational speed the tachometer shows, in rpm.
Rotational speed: 7000 rpm
